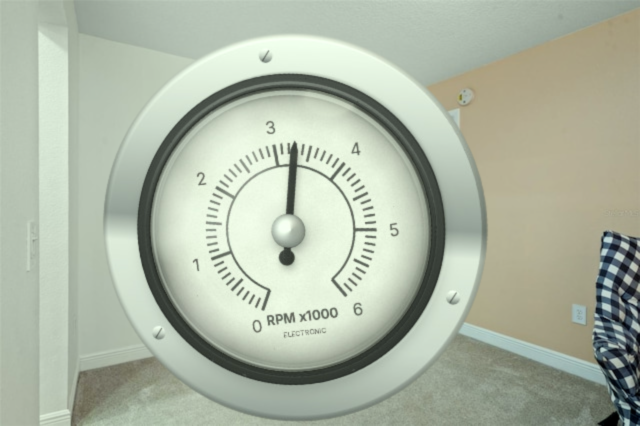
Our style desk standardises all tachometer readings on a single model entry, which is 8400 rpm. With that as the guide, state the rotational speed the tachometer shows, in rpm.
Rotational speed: 3300 rpm
